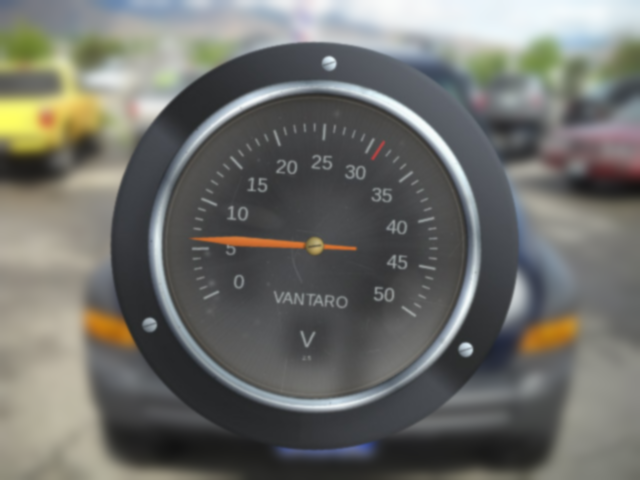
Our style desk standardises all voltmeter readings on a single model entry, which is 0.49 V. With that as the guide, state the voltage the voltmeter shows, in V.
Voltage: 6 V
